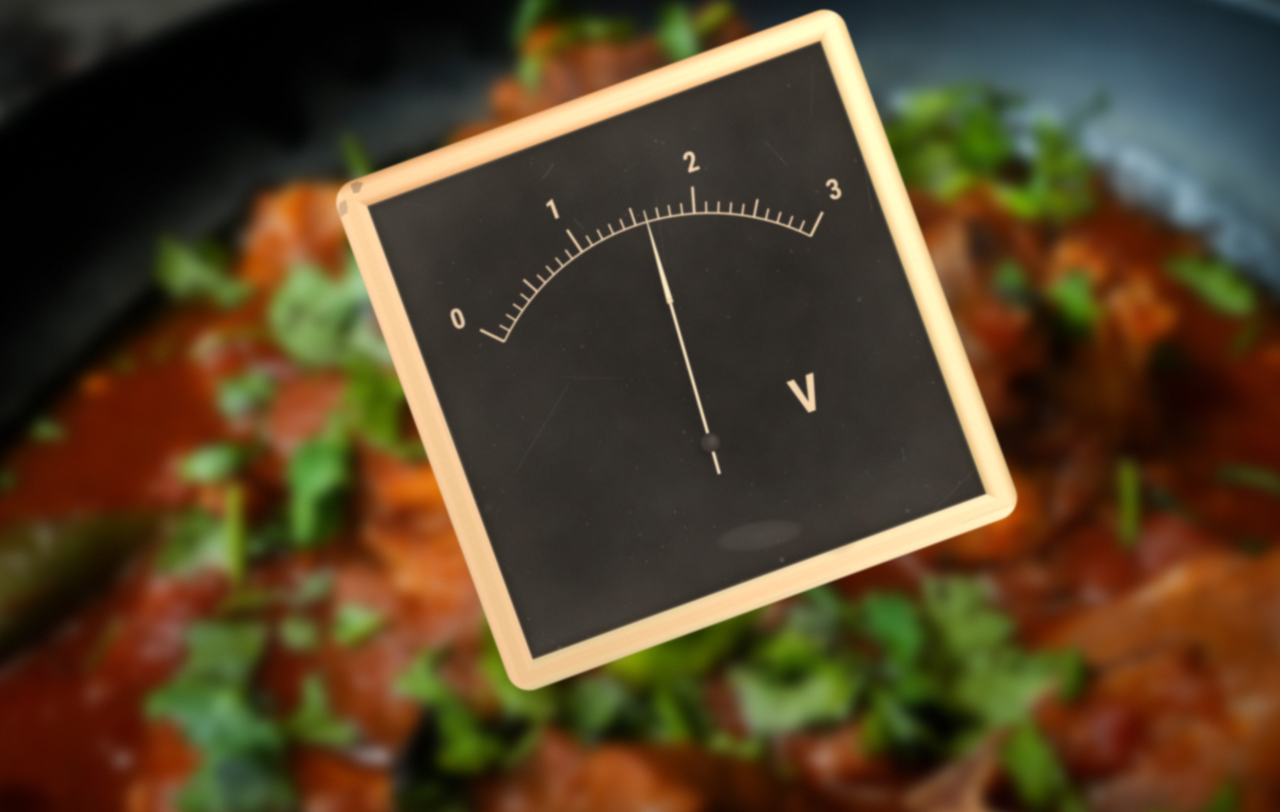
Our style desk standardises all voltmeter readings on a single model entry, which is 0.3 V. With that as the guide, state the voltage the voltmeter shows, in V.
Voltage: 1.6 V
